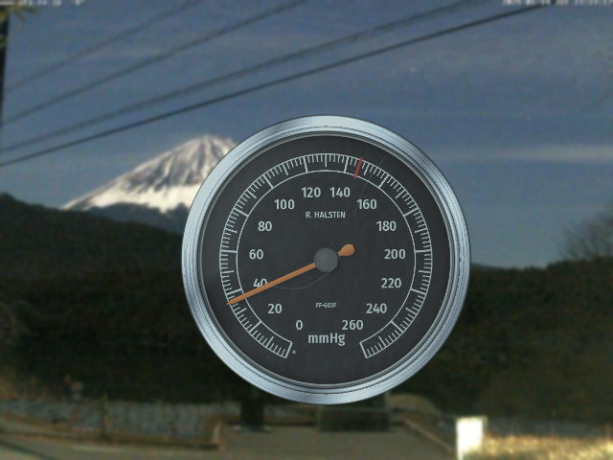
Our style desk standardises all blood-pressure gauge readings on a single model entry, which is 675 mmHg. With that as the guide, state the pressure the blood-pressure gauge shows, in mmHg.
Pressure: 36 mmHg
